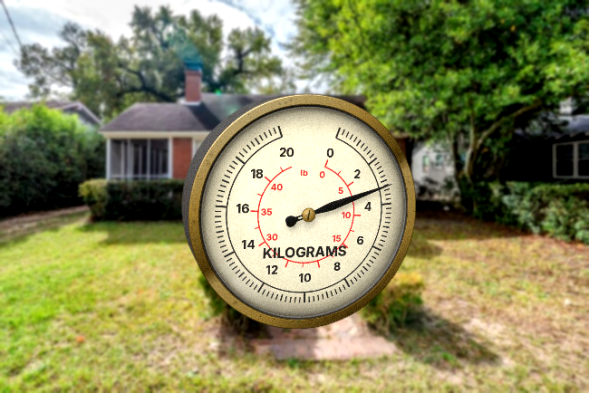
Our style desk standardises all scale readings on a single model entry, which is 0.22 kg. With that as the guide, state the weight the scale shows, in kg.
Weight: 3.2 kg
